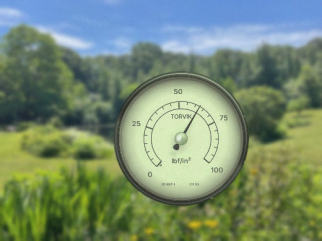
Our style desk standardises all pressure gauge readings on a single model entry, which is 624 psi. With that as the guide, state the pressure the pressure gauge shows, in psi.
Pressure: 62.5 psi
